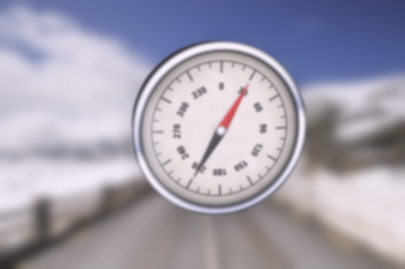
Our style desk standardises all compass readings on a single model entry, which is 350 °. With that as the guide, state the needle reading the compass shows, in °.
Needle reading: 30 °
